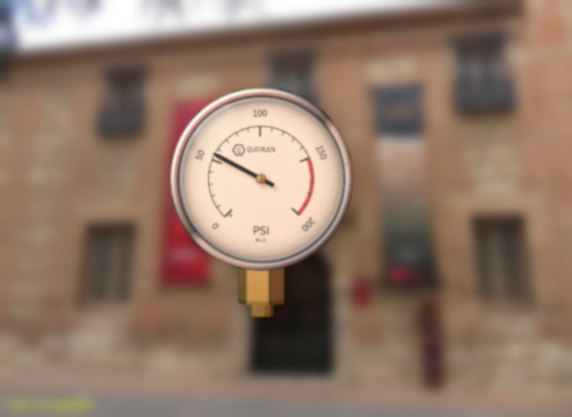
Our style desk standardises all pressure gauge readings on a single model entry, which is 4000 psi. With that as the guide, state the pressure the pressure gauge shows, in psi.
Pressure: 55 psi
